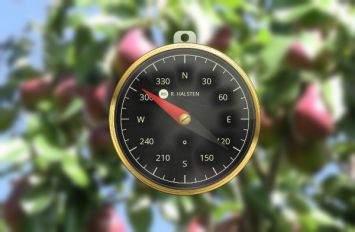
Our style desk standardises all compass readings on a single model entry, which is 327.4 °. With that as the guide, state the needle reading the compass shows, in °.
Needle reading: 305 °
